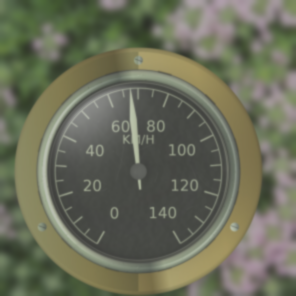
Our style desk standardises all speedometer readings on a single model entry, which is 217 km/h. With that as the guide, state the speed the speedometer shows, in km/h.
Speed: 67.5 km/h
